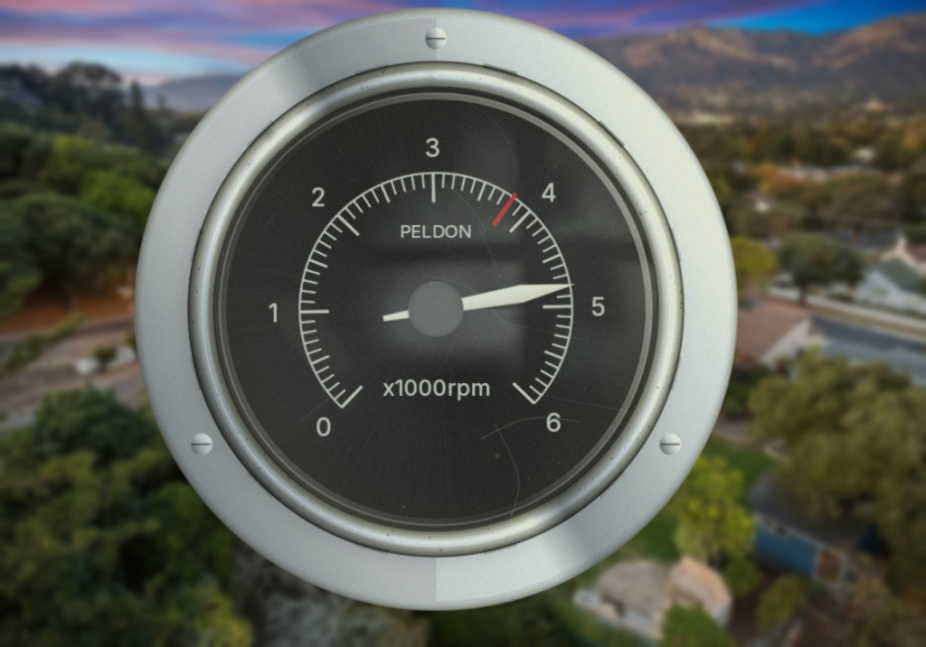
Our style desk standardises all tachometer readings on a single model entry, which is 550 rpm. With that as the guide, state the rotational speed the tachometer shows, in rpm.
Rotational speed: 4800 rpm
